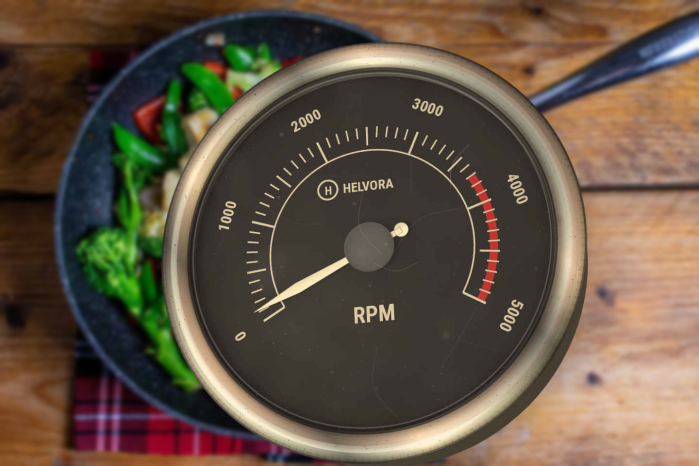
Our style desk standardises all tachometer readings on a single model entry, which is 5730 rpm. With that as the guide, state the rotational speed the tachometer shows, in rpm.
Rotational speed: 100 rpm
